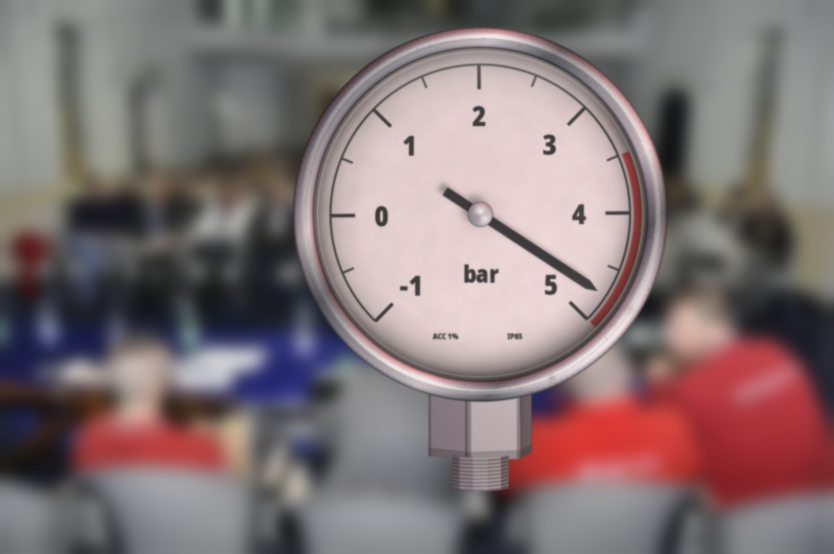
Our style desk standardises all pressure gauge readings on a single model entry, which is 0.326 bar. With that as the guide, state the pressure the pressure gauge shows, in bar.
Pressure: 4.75 bar
